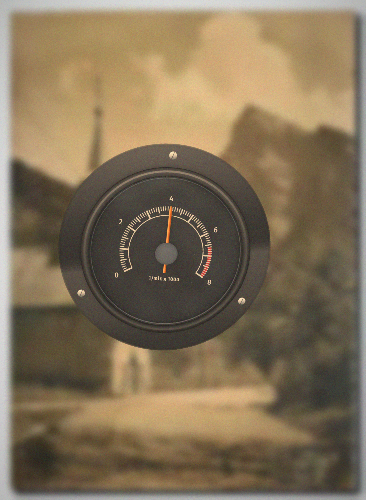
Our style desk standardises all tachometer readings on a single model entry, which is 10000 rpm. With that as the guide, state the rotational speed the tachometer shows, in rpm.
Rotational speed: 4000 rpm
